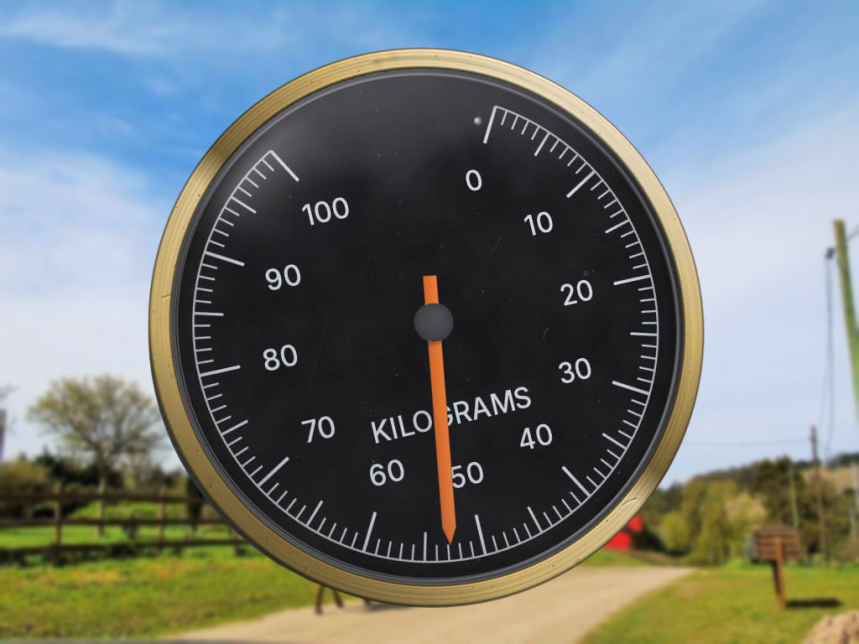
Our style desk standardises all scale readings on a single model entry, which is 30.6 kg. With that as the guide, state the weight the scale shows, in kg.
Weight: 53 kg
